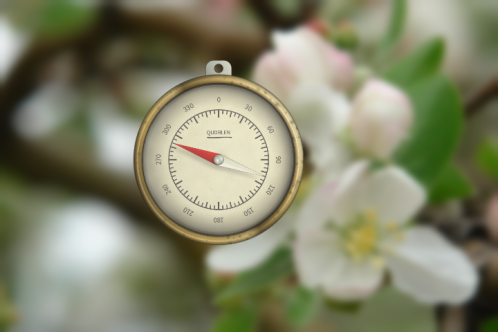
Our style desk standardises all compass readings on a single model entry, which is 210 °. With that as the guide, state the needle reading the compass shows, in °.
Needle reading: 290 °
